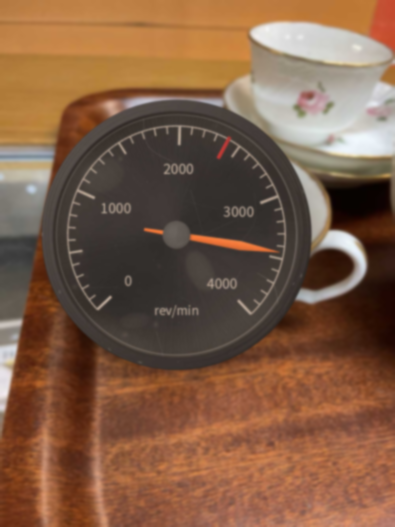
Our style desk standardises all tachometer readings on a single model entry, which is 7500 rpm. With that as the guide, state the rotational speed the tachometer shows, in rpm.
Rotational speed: 3450 rpm
